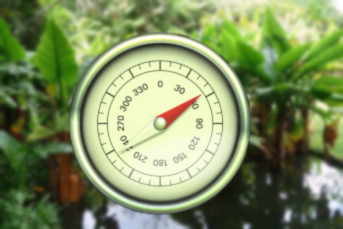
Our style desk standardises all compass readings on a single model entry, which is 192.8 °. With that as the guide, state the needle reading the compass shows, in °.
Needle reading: 55 °
